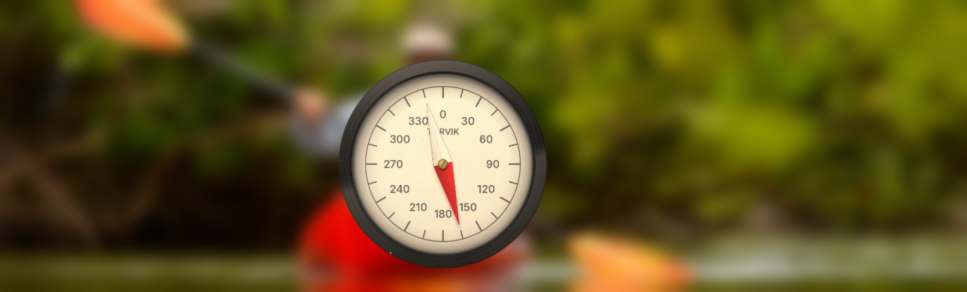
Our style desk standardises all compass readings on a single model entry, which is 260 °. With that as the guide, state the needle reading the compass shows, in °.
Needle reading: 165 °
